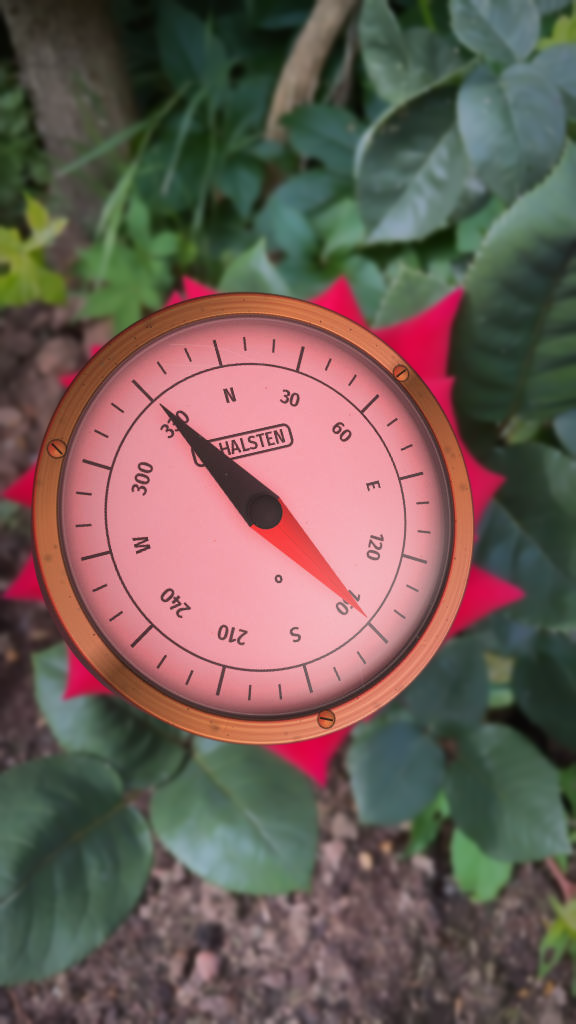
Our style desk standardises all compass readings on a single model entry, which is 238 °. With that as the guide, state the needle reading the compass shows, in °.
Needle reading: 150 °
